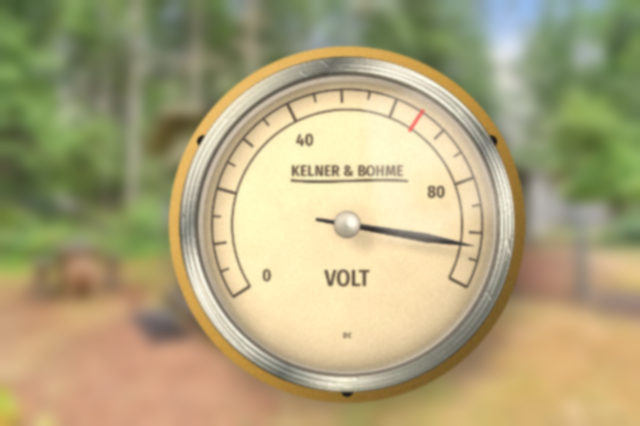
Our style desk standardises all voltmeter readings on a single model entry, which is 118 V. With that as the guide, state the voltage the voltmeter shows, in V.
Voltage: 92.5 V
